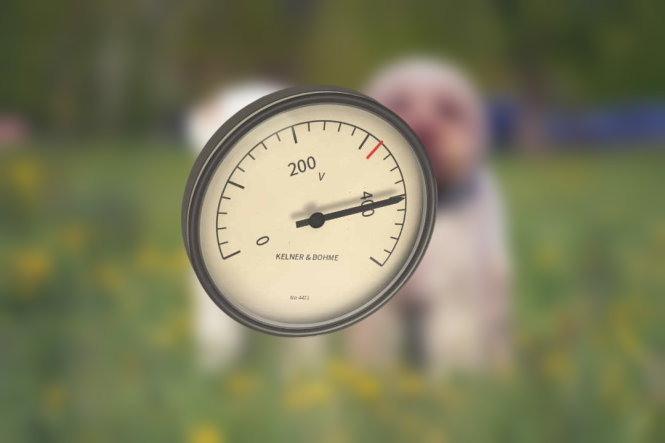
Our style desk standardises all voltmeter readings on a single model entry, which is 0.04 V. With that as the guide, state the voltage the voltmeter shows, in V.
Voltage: 400 V
